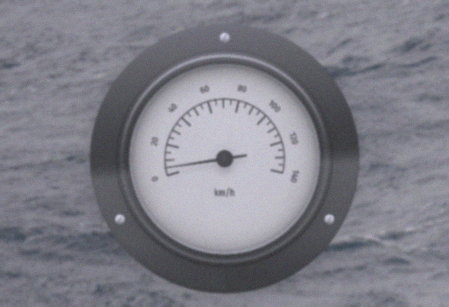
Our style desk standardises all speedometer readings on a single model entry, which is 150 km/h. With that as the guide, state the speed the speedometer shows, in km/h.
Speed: 5 km/h
